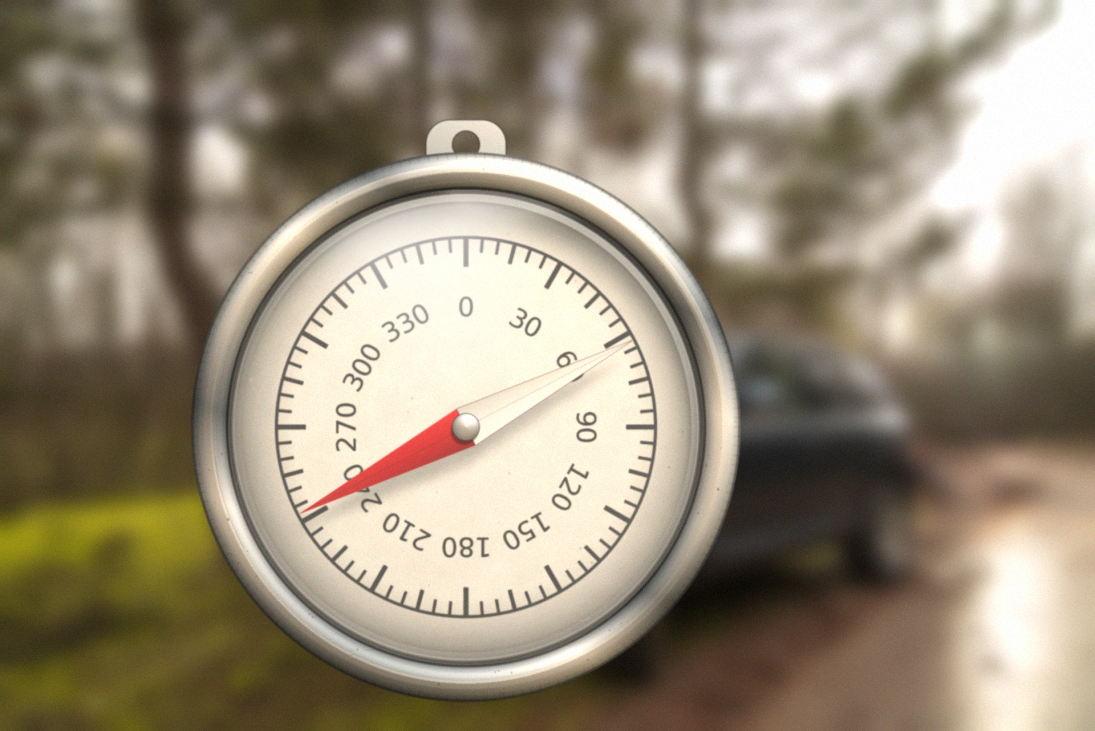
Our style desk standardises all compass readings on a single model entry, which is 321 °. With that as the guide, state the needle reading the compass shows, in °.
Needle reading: 242.5 °
